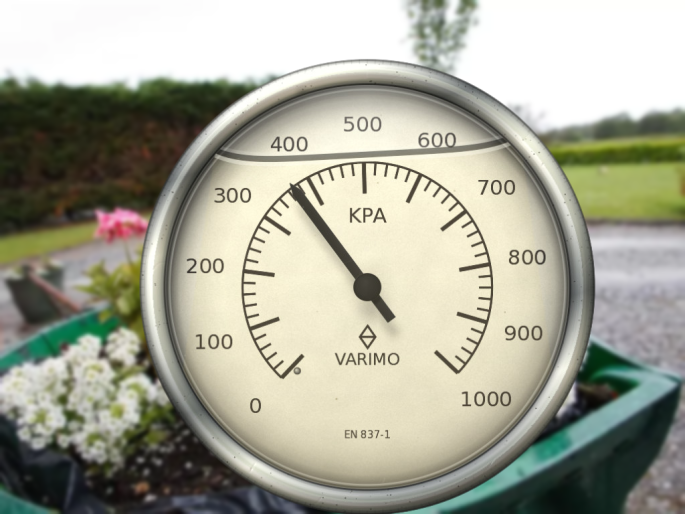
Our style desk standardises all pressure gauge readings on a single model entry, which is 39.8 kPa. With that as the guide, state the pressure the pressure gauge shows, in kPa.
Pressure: 370 kPa
